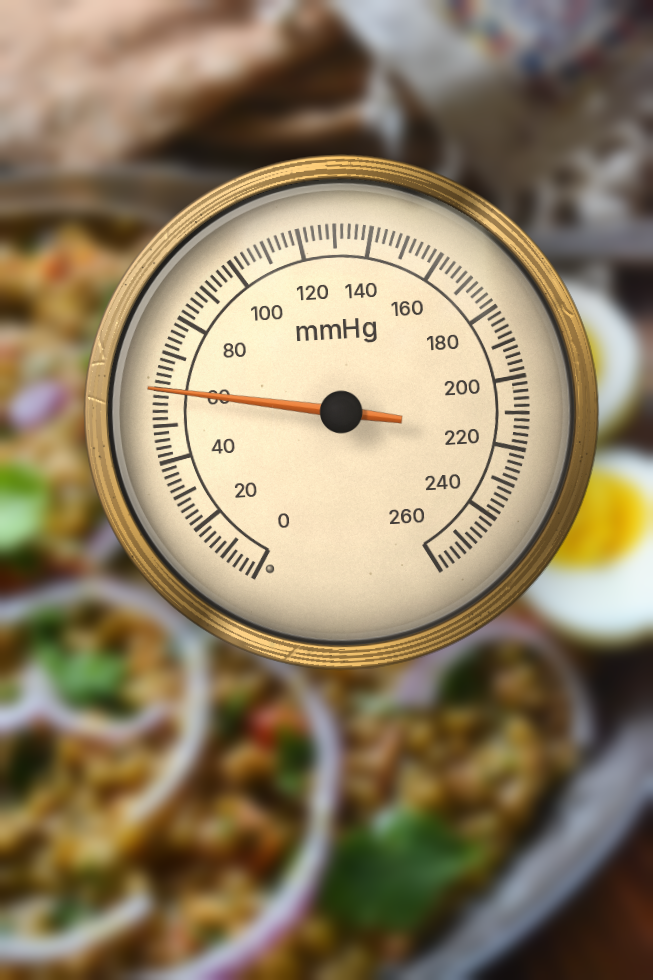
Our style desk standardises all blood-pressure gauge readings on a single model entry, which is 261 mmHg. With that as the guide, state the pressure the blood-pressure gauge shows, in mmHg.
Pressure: 60 mmHg
